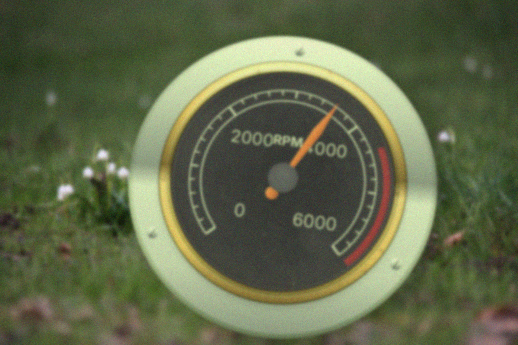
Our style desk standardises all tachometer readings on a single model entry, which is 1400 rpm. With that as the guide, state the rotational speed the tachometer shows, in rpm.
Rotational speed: 3600 rpm
